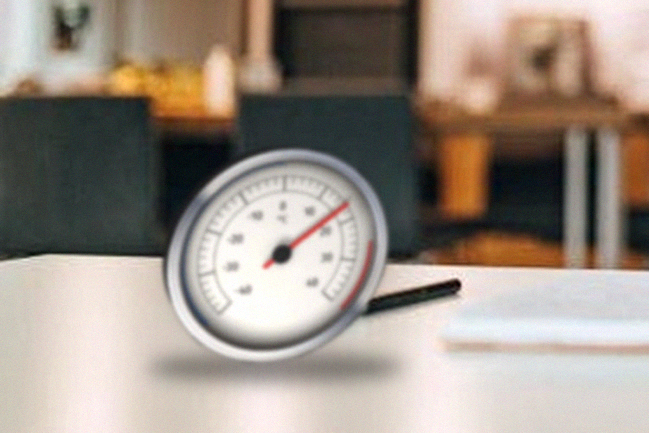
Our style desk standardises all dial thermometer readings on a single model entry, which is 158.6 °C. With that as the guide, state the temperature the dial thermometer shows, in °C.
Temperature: 16 °C
